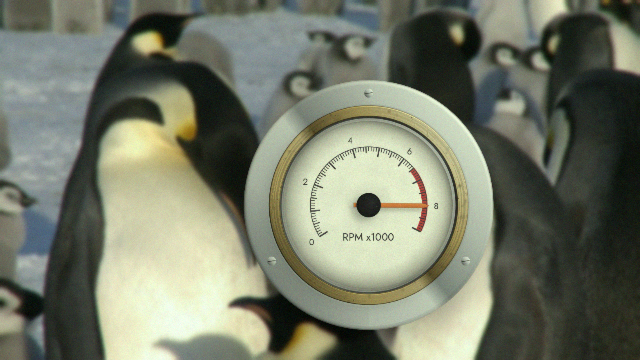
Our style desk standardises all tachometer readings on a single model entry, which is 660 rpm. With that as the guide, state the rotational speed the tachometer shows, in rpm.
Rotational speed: 8000 rpm
